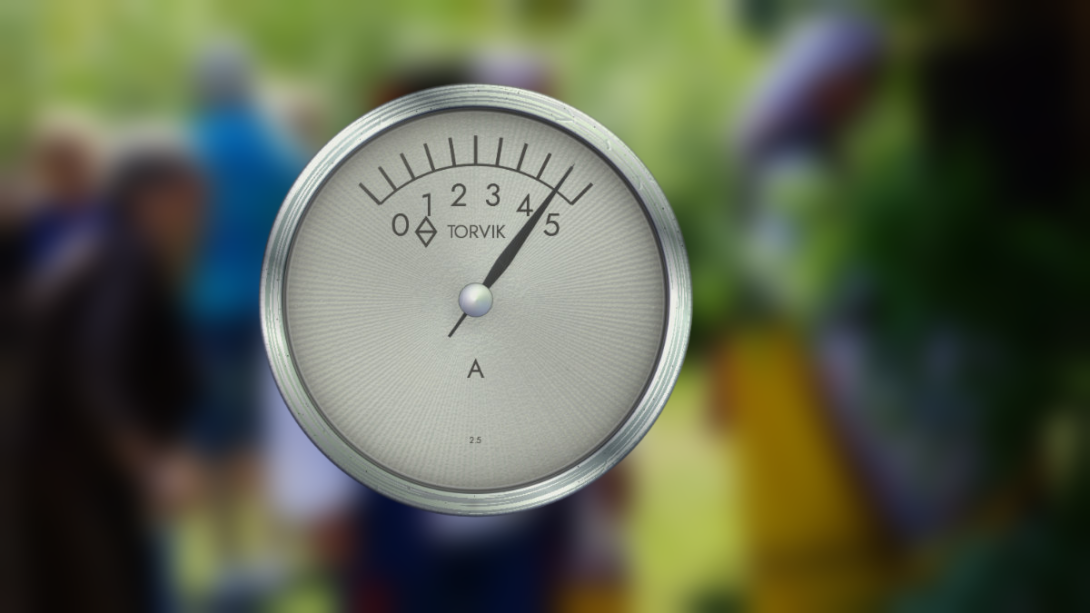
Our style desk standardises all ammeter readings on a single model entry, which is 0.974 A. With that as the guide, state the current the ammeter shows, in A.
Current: 4.5 A
